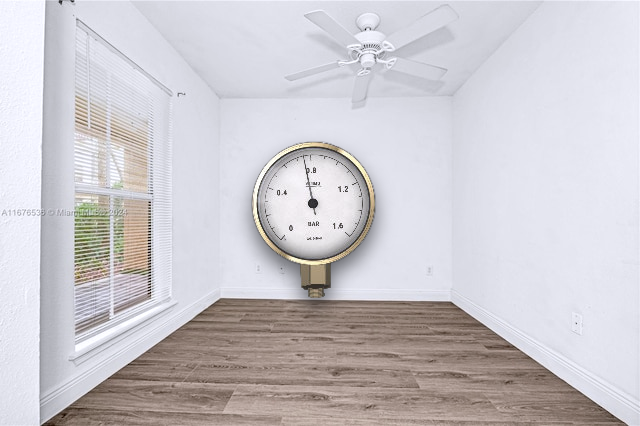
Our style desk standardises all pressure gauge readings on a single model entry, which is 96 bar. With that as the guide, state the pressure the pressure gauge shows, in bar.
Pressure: 0.75 bar
